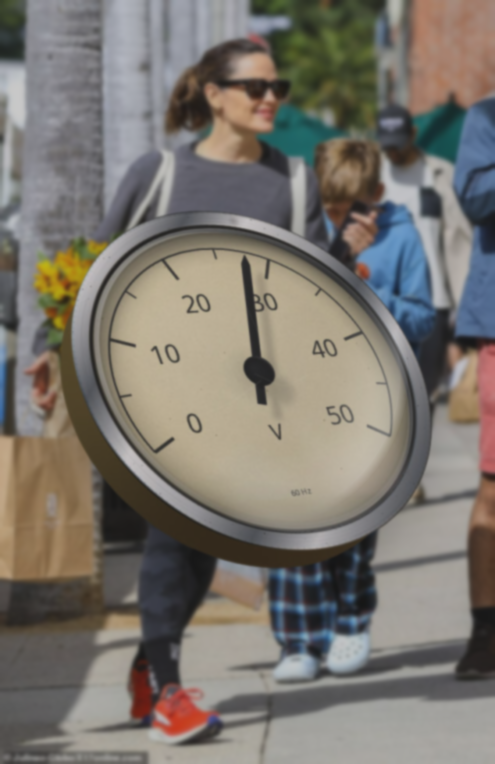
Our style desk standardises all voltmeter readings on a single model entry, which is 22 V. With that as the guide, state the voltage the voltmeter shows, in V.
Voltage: 27.5 V
